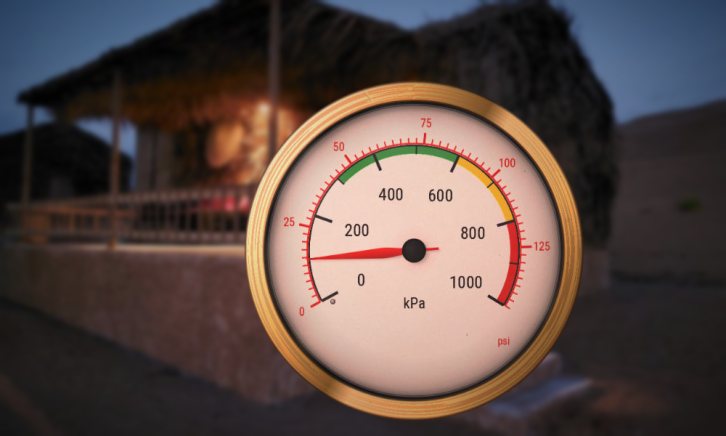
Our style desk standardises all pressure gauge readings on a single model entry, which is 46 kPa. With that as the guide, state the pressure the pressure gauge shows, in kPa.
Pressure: 100 kPa
